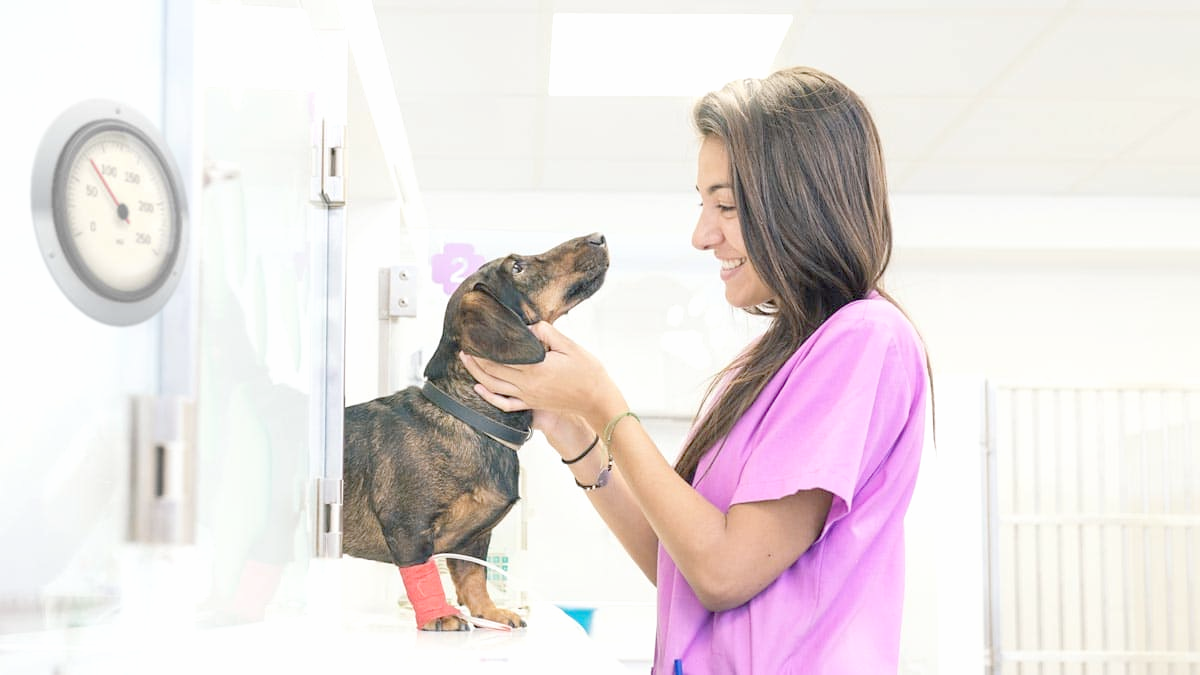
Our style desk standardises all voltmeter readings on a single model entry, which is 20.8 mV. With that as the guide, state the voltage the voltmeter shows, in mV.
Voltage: 75 mV
